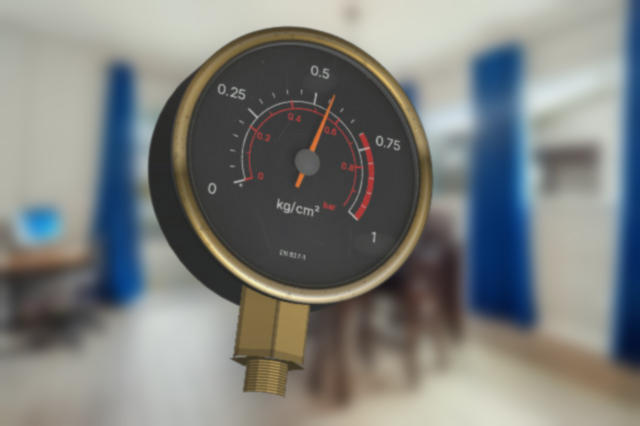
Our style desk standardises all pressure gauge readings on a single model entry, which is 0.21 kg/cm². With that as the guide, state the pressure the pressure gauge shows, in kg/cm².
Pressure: 0.55 kg/cm²
